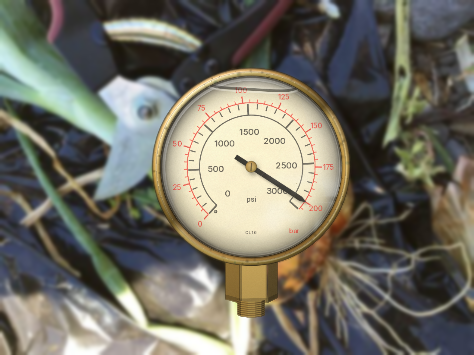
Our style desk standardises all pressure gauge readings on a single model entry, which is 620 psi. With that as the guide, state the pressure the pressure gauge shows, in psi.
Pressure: 2900 psi
